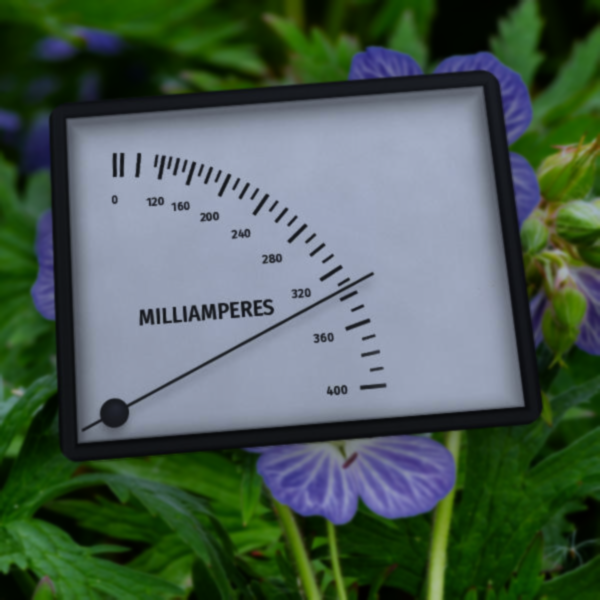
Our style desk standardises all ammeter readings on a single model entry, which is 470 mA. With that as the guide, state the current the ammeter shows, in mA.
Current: 335 mA
